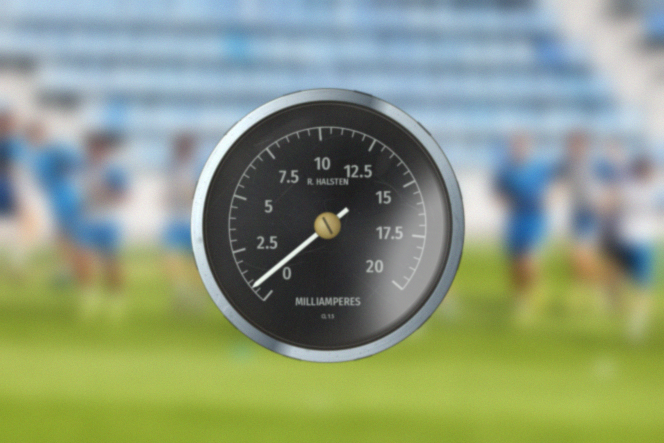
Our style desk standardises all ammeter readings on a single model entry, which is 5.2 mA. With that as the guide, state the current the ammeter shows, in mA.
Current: 0.75 mA
